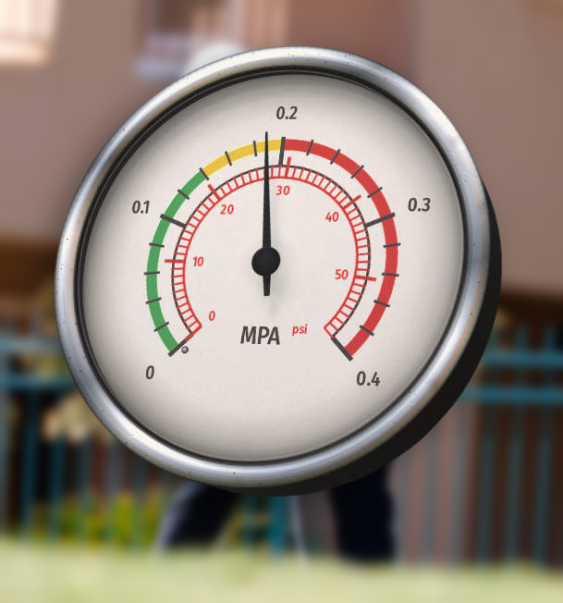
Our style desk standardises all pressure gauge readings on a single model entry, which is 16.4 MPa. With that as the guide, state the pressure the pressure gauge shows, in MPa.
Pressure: 0.19 MPa
